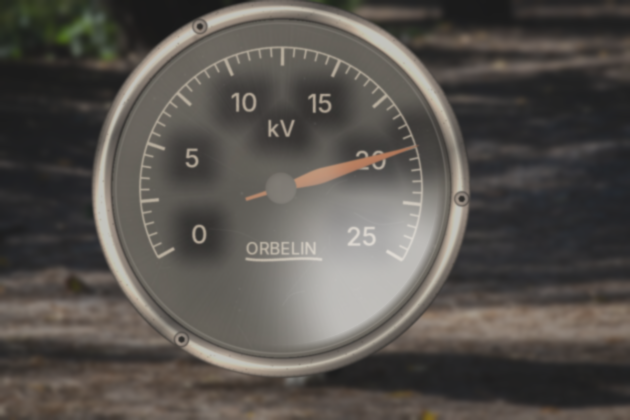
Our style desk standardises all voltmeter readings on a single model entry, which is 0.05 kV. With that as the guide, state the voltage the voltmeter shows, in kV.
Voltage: 20 kV
